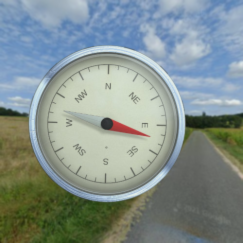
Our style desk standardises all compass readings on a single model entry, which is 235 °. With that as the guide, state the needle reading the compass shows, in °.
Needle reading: 105 °
